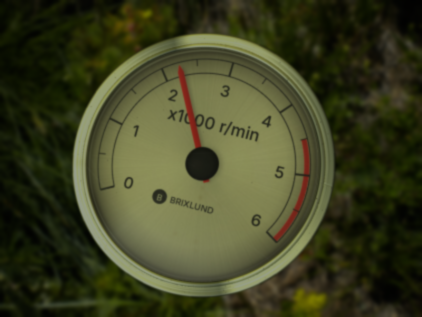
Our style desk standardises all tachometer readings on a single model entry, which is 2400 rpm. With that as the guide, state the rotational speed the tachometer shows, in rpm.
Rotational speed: 2250 rpm
